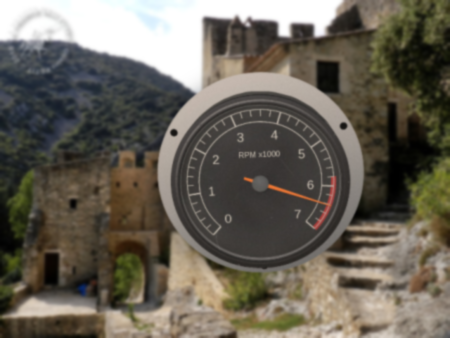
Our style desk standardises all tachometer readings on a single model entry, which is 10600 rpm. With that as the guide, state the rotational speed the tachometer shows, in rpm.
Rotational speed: 6400 rpm
